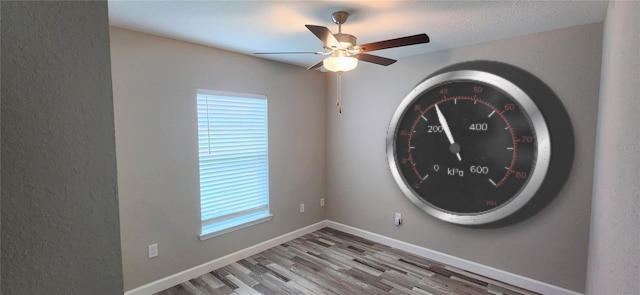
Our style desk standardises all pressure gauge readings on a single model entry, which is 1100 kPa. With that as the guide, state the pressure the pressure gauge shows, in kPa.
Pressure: 250 kPa
